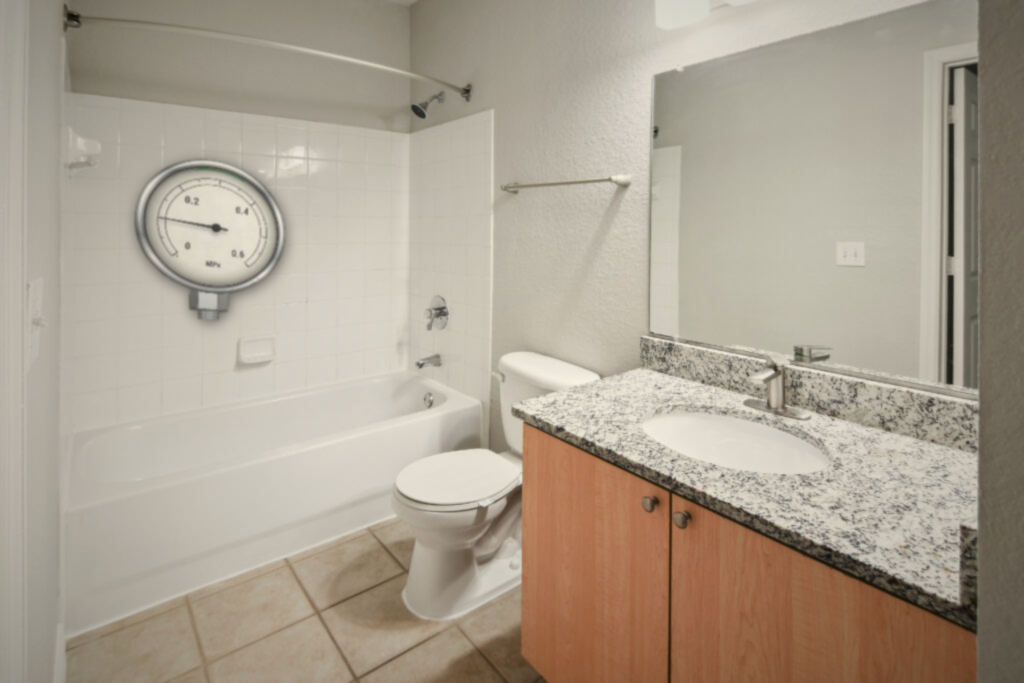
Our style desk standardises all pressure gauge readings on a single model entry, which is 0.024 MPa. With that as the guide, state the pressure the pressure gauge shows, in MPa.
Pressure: 0.1 MPa
